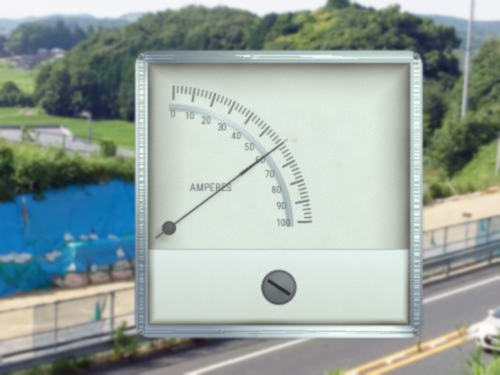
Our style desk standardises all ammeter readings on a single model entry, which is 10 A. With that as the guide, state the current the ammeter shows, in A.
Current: 60 A
